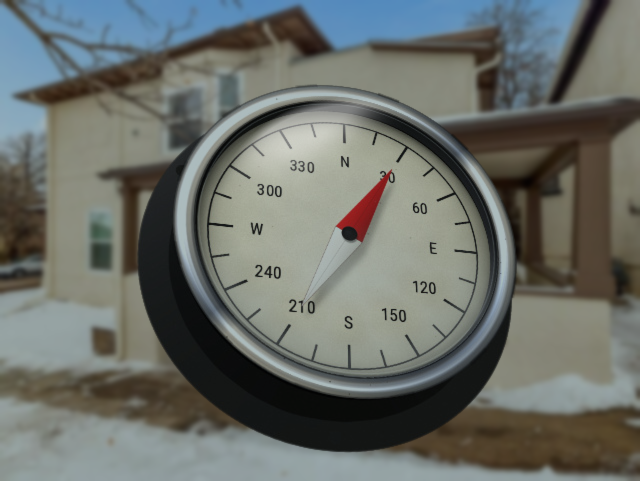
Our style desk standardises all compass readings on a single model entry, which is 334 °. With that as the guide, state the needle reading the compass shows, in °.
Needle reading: 30 °
